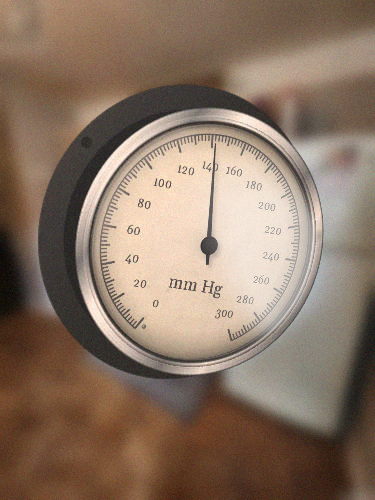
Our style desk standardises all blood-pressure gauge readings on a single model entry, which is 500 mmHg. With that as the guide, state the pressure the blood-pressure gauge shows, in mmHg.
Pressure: 140 mmHg
